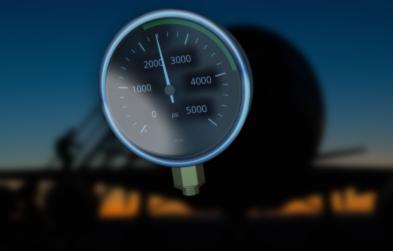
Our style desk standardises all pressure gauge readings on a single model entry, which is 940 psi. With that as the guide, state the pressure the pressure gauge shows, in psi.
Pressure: 2400 psi
